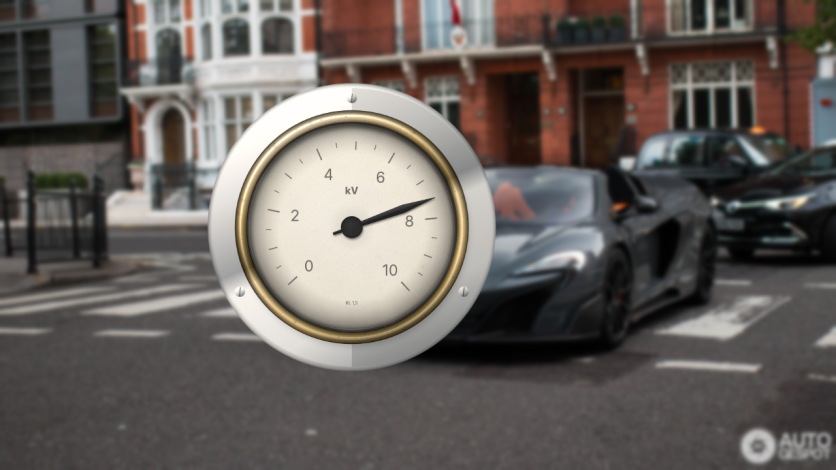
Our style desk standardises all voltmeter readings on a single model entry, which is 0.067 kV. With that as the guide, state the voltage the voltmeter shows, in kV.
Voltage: 7.5 kV
